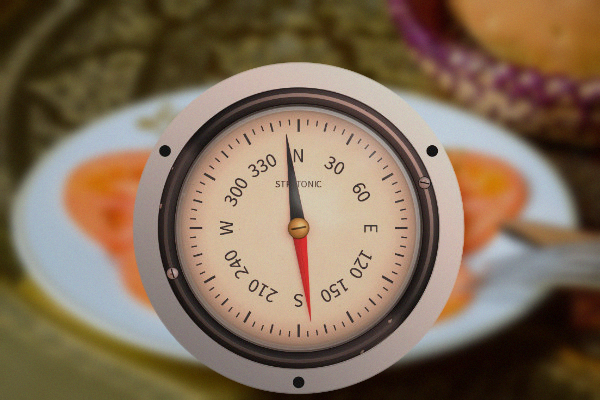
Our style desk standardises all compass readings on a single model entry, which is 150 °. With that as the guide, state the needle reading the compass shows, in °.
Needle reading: 172.5 °
